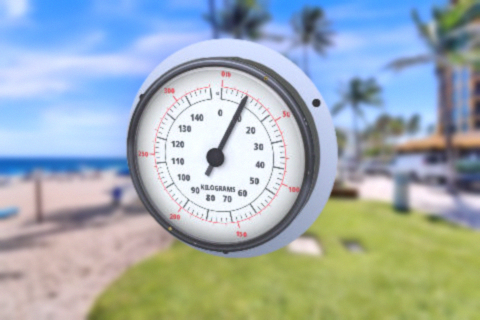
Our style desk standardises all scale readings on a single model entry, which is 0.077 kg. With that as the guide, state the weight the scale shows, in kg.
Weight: 10 kg
